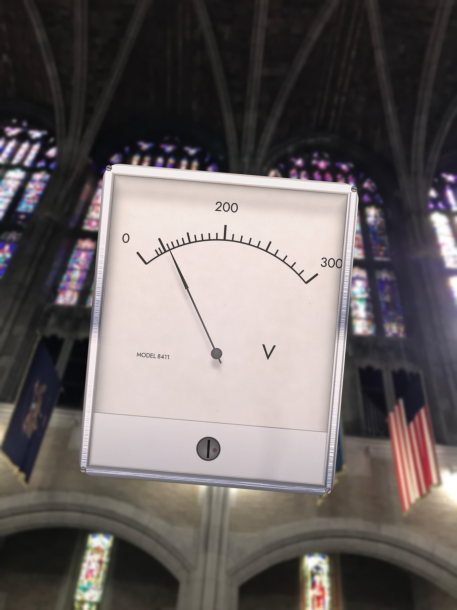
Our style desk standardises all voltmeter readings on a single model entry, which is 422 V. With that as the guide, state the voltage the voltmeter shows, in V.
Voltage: 110 V
